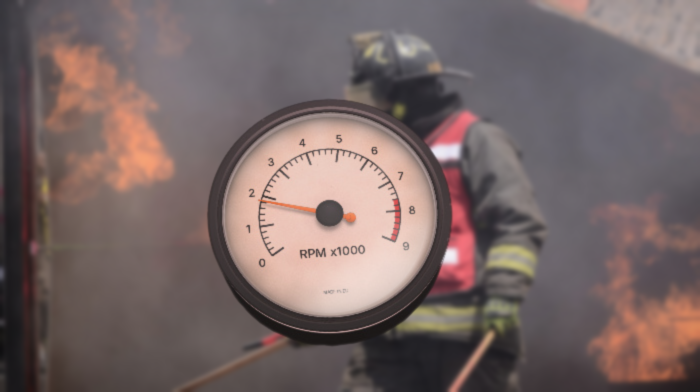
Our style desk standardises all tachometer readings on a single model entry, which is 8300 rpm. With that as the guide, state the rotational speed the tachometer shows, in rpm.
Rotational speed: 1800 rpm
